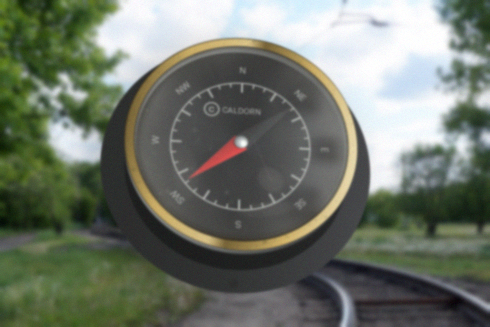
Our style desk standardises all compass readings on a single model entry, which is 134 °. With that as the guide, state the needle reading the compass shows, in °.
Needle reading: 230 °
